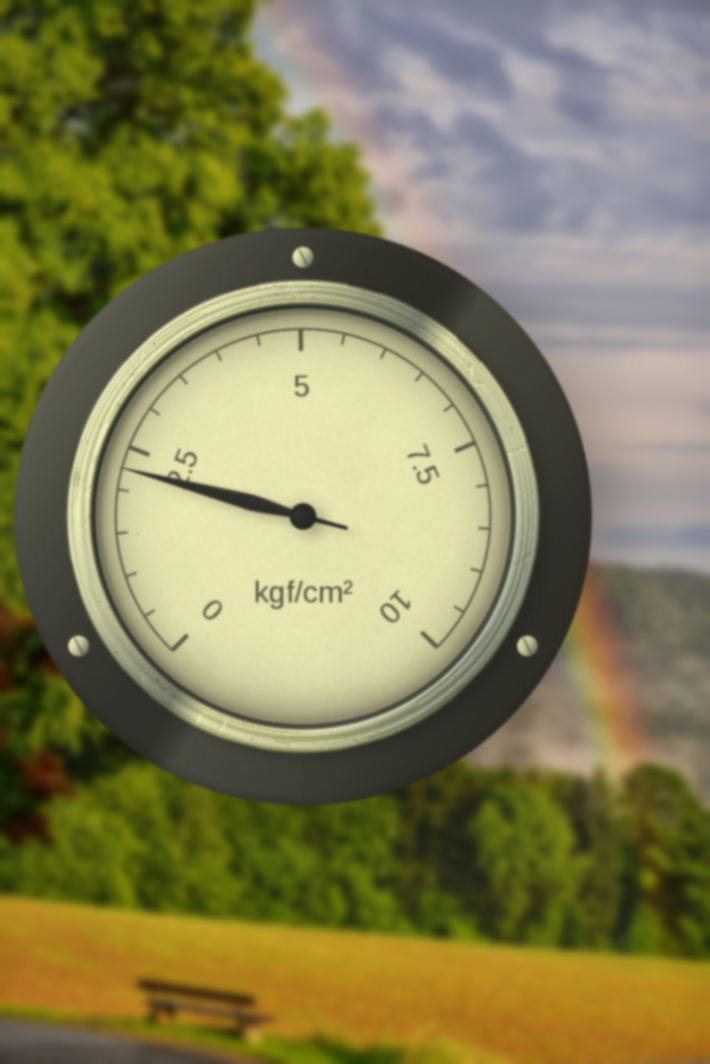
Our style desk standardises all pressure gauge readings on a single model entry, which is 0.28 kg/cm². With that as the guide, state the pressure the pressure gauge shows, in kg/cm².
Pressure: 2.25 kg/cm²
